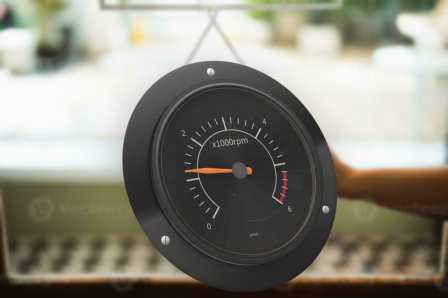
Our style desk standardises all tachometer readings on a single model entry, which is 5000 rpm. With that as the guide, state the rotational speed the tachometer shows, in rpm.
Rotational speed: 1200 rpm
